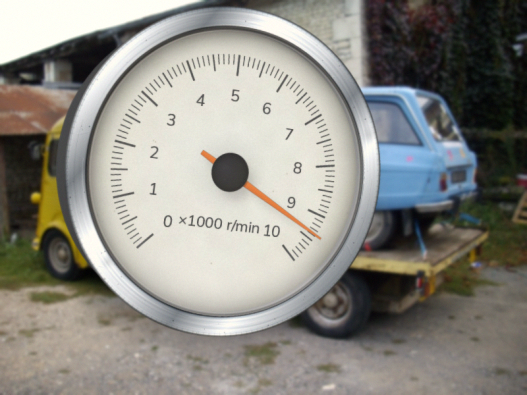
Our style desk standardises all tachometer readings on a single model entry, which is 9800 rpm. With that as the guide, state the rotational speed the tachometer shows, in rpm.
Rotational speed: 9400 rpm
